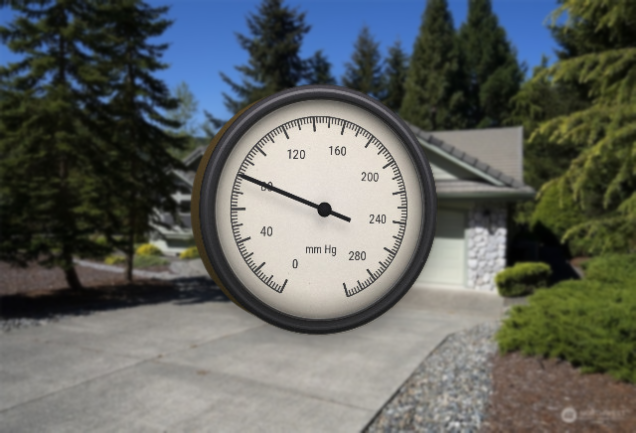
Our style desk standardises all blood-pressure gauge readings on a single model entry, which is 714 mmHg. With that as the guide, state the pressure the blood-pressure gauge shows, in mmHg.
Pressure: 80 mmHg
